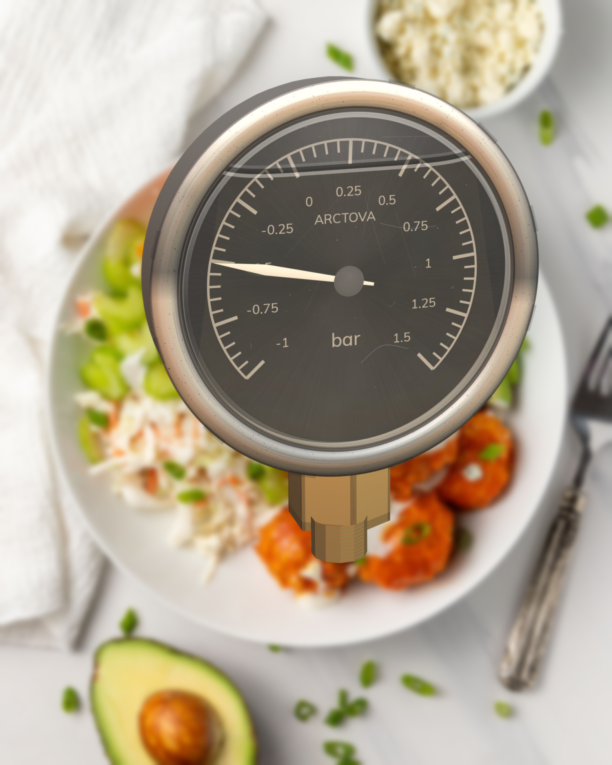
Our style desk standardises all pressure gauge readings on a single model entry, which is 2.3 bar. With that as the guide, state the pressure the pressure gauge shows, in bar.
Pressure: -0.5 bar
